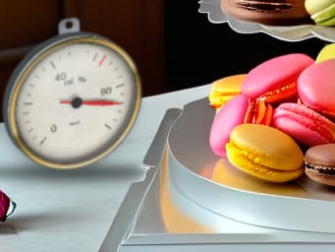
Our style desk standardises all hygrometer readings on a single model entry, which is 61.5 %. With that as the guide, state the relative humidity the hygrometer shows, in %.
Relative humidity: 88 %
